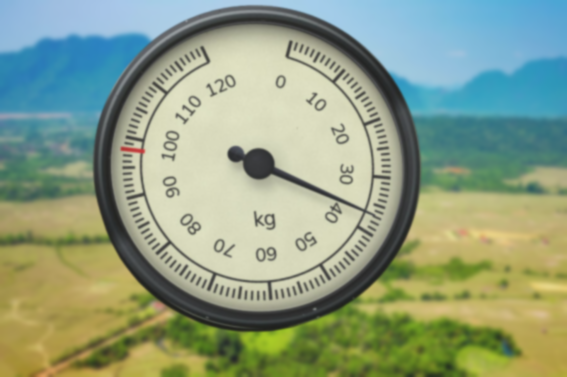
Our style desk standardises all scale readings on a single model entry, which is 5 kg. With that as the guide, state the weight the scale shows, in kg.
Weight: 37 kg
